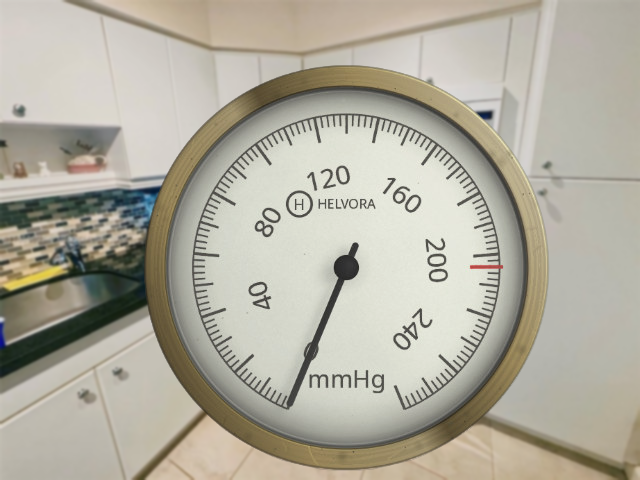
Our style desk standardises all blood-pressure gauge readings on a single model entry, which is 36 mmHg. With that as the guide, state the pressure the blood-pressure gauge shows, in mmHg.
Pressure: 0 mmHg
